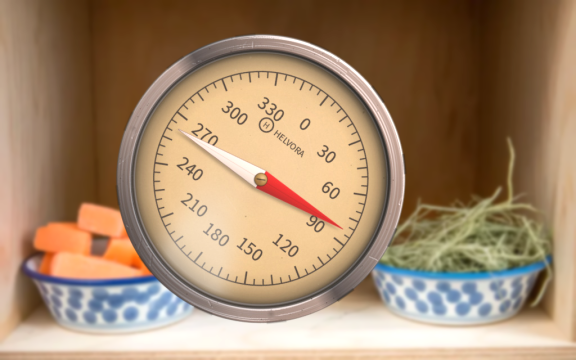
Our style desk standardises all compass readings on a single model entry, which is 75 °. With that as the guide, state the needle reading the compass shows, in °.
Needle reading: 82.5 °
